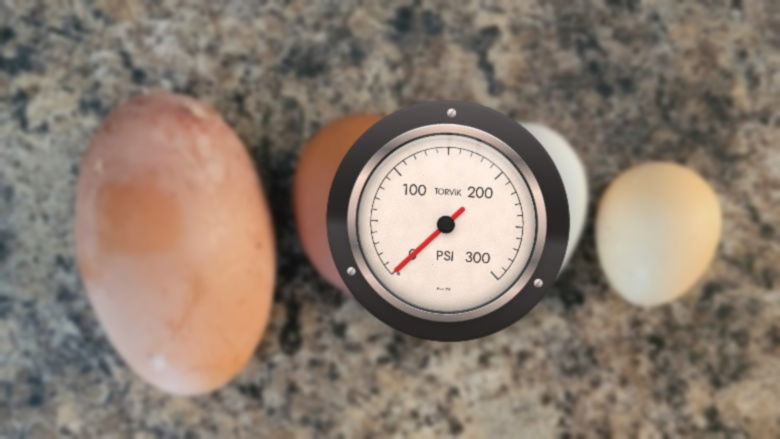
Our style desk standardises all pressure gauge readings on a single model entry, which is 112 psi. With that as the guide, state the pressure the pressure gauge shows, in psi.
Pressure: 0 psi
